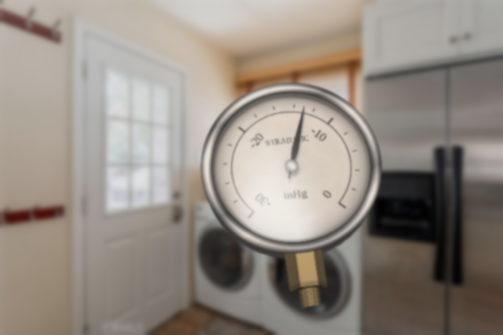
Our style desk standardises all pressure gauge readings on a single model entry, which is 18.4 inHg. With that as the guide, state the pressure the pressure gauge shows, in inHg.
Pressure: -13 inHg
